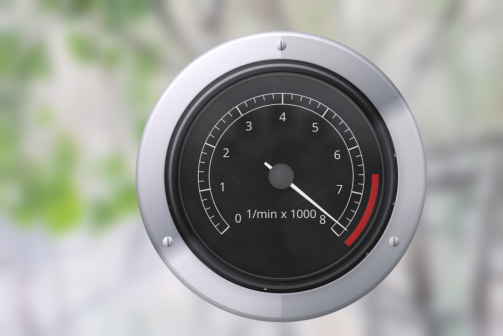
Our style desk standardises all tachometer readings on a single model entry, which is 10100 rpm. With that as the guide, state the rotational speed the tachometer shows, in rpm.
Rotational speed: 7800 rpm
